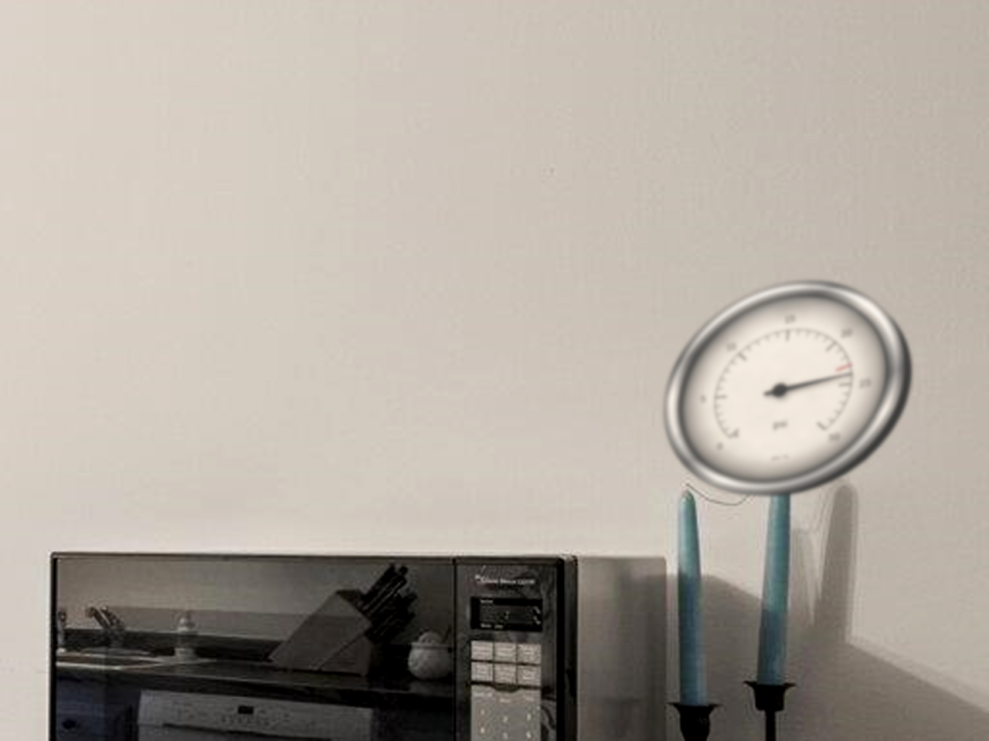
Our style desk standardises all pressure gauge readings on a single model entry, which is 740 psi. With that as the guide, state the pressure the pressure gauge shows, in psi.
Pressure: 24 psi
